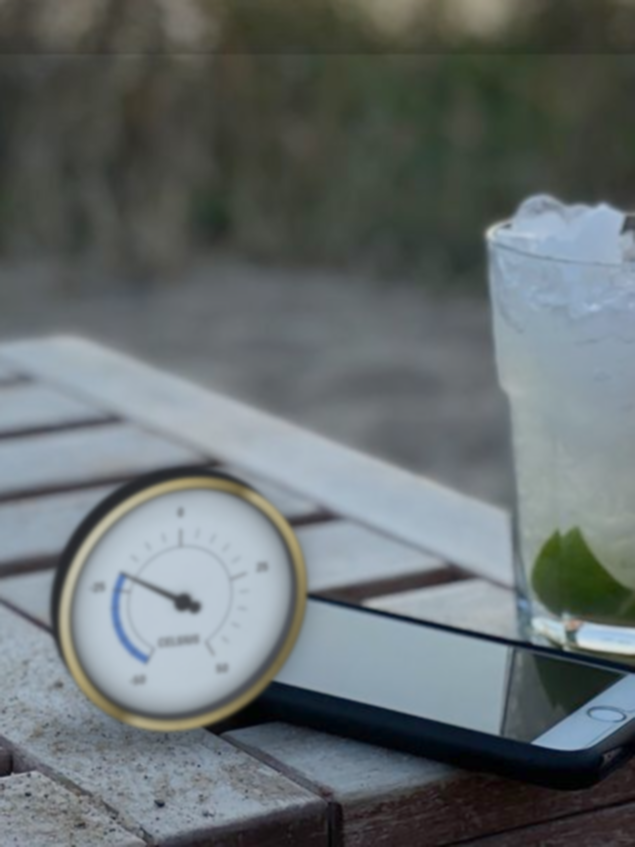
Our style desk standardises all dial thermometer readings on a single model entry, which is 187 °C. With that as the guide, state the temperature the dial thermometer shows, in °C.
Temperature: -20 °C
